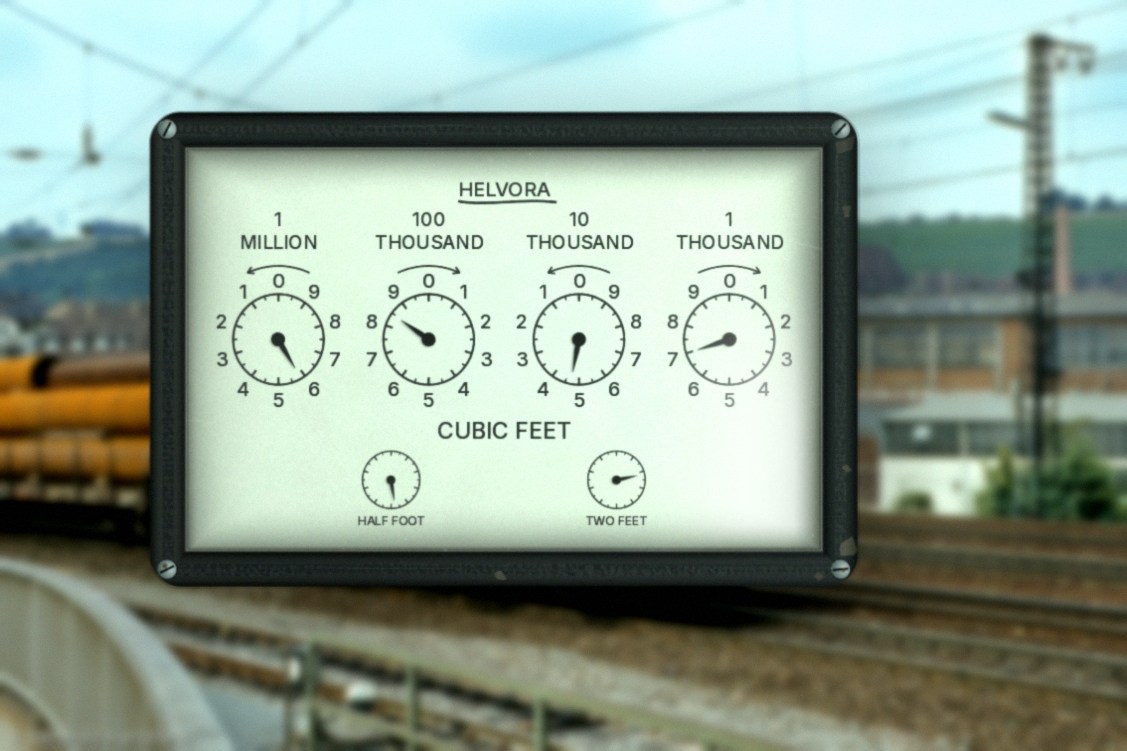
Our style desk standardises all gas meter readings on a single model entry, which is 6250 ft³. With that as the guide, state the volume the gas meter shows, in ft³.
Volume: 584700 ft³
